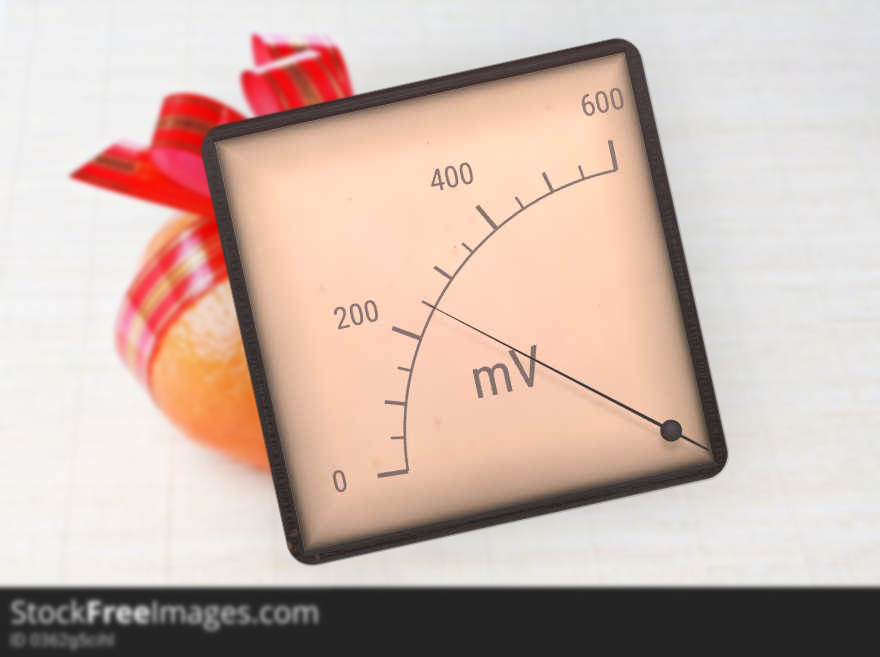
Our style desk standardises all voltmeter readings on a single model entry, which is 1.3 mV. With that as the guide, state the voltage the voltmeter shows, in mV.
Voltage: 250 mV
